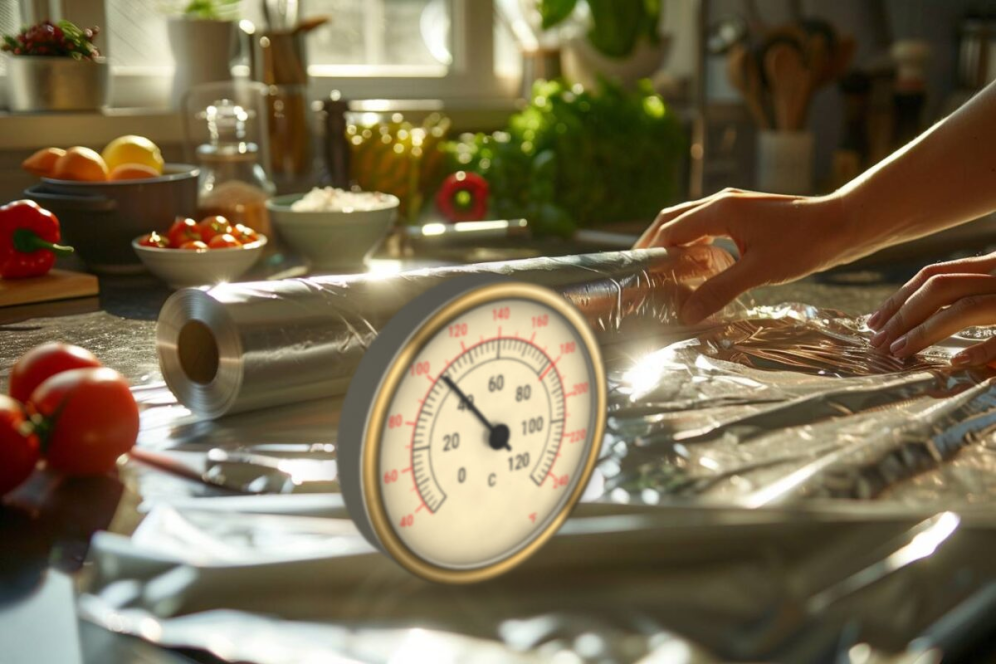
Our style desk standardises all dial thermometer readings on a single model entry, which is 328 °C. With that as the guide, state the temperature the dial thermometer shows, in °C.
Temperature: 40 °C
